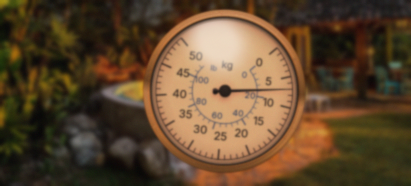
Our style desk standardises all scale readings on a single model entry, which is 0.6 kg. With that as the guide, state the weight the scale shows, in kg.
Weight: 7 kg
